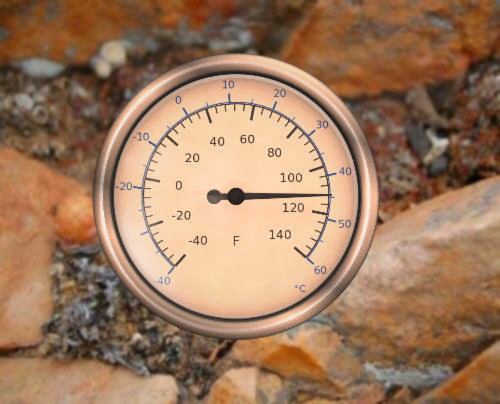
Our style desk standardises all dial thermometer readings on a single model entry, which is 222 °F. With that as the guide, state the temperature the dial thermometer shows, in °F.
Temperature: 112 °F
